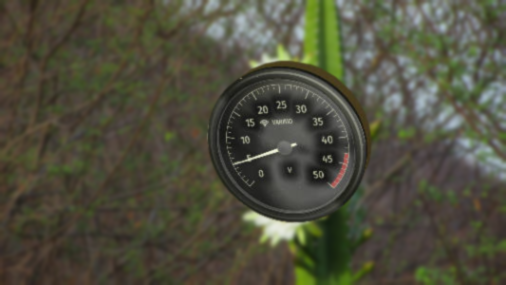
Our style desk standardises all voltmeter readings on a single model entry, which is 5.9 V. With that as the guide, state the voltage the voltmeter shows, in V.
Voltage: 5 V
